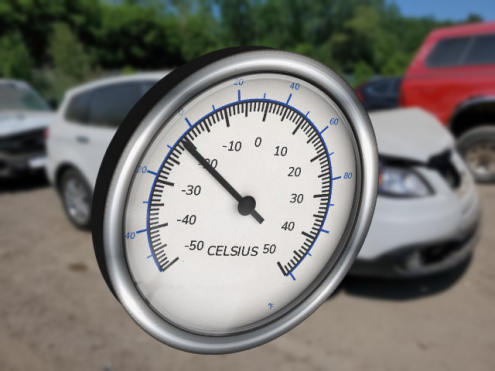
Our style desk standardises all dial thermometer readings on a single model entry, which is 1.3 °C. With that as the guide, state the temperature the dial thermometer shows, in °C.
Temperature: -21 °C
